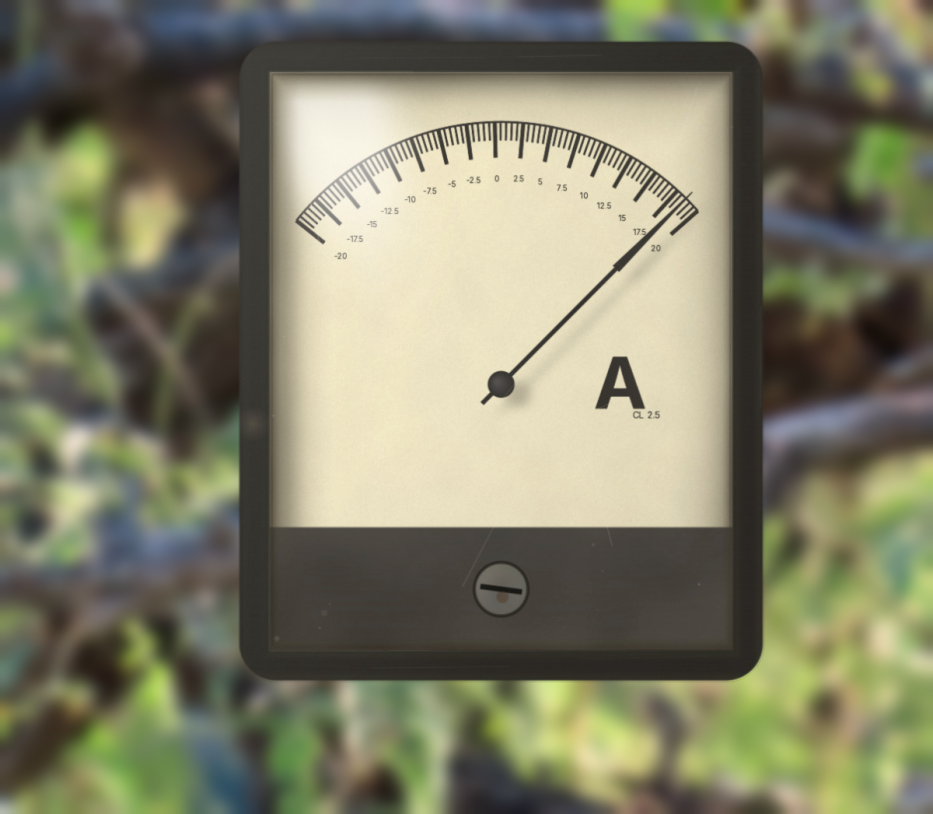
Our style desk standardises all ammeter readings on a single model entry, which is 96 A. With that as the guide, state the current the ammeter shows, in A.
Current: 18.5 A
